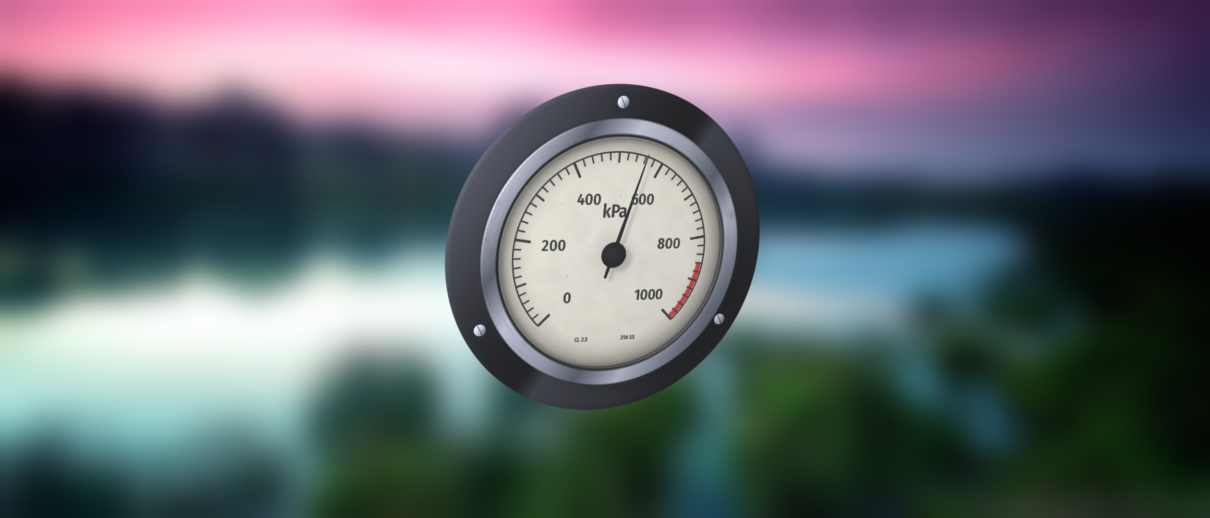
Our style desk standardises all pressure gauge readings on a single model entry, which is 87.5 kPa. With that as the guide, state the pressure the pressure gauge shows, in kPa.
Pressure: 560 kPa
